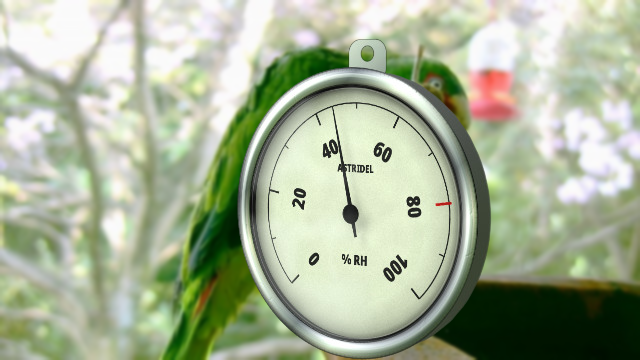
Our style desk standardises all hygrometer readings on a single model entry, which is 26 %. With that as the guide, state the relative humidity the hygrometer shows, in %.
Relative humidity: 45 %
